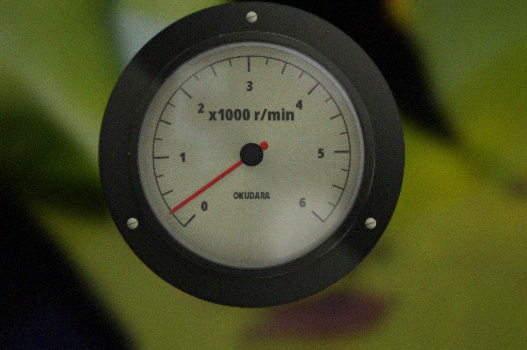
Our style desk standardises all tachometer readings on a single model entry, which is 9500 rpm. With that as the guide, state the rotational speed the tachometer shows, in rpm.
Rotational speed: 250 rpm
